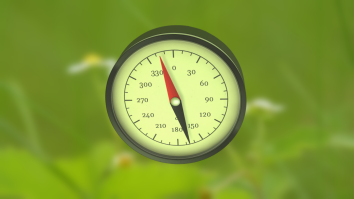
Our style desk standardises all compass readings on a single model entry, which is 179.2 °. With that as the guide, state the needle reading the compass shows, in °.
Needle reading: 345 °
